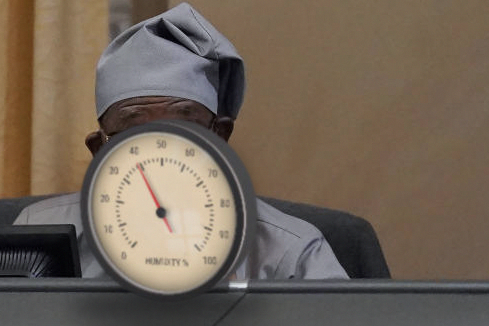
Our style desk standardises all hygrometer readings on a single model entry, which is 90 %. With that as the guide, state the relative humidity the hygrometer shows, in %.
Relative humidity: 40 %
